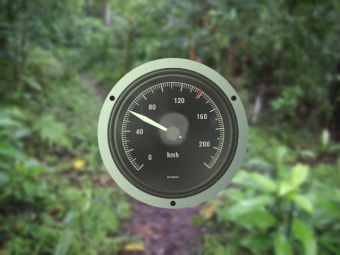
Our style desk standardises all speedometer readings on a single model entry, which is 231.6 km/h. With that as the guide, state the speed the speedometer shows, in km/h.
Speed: 60 km/h
